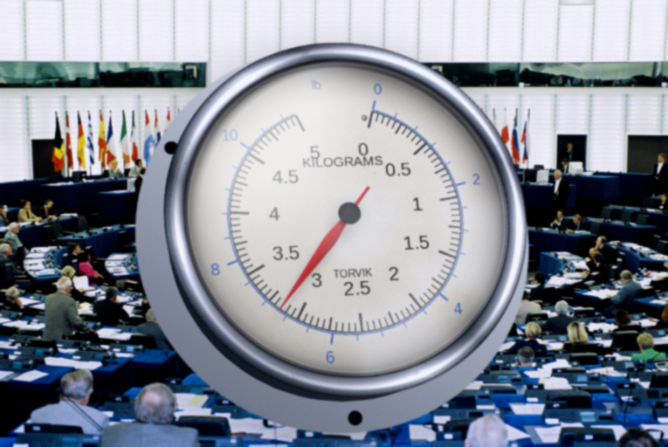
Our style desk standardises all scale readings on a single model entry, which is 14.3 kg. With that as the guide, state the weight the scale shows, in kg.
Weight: 3.15 kg
